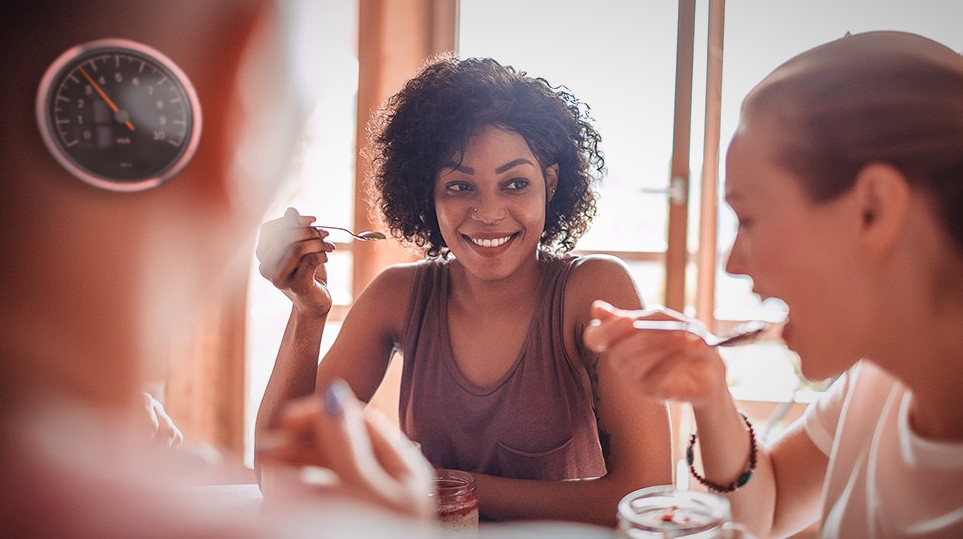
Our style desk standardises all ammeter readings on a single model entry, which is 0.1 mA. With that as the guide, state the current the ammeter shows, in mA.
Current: 3.5 mA
